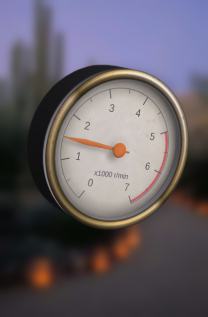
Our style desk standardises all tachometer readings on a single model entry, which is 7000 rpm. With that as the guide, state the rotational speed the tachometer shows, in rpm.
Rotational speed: 1500 rpm
